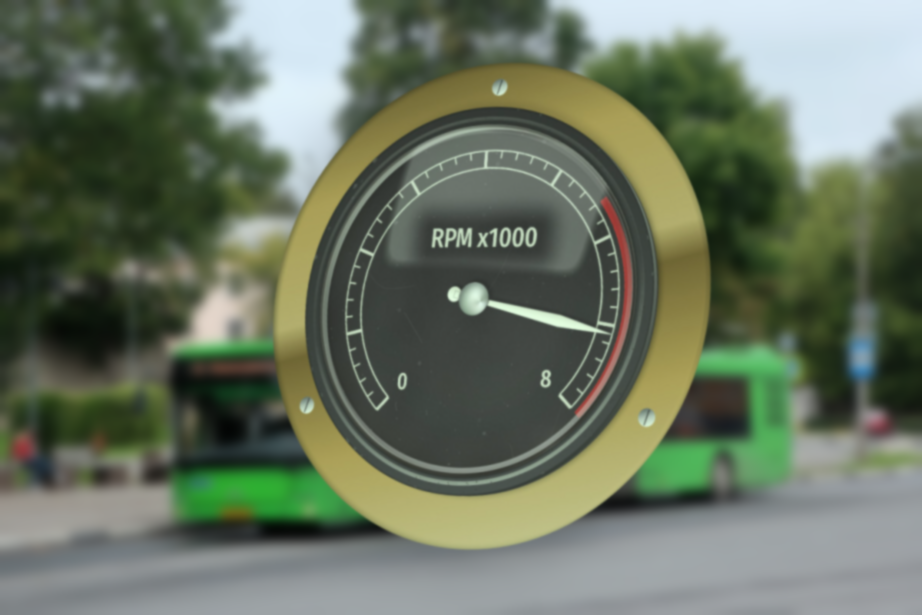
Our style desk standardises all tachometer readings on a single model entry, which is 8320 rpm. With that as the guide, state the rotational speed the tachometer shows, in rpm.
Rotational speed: 7100 rpm
